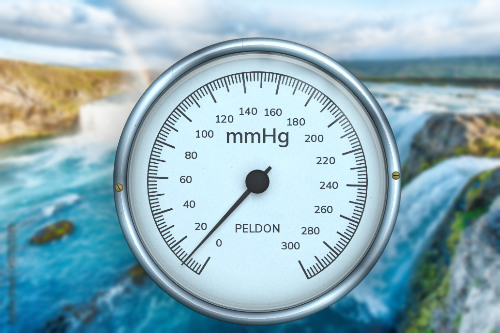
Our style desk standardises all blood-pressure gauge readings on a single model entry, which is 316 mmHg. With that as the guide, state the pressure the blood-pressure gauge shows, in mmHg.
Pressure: 10 mmHg
